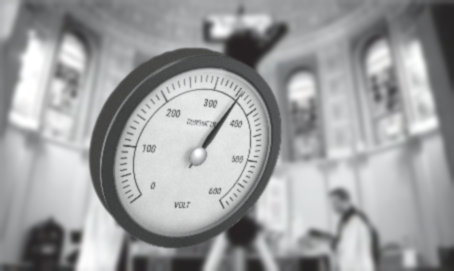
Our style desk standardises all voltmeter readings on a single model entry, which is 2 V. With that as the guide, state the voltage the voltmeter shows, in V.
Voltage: 350 V
